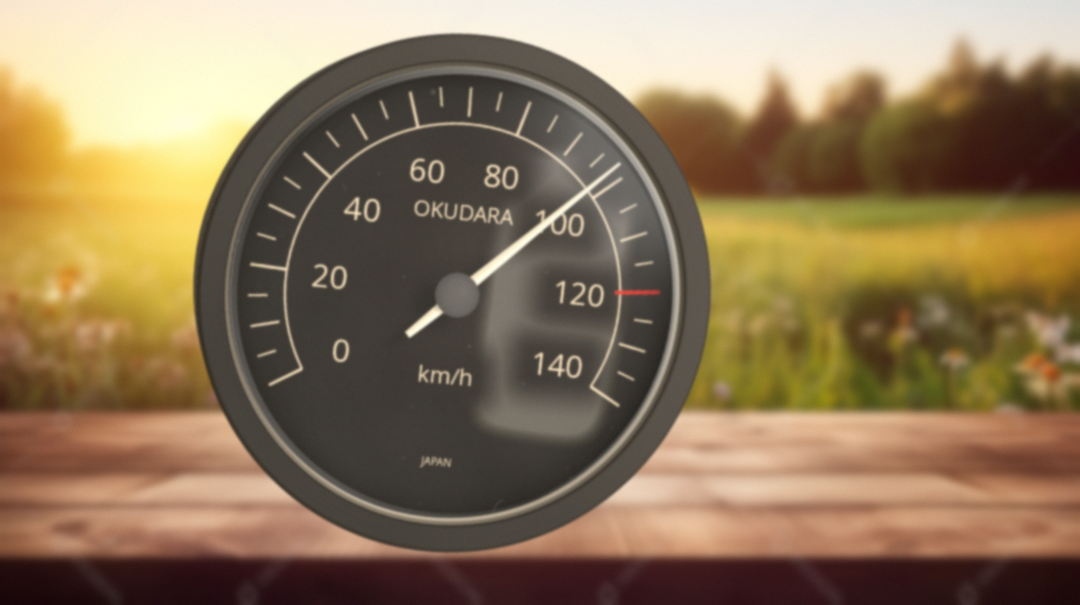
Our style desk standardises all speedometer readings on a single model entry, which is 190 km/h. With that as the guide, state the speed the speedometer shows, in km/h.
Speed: 97.5 km/h
